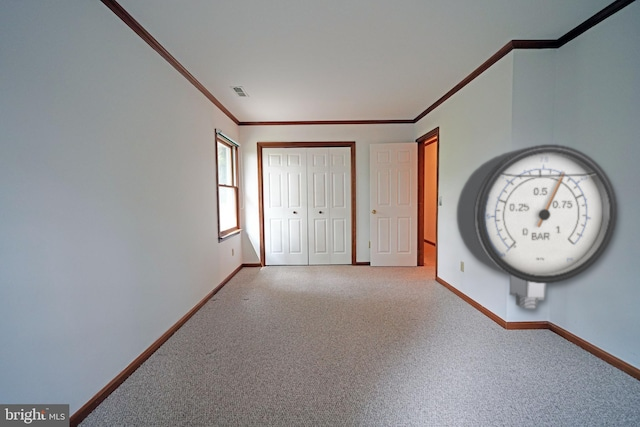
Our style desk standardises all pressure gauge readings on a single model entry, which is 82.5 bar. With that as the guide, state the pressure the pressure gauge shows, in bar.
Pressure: 0.6 bar
